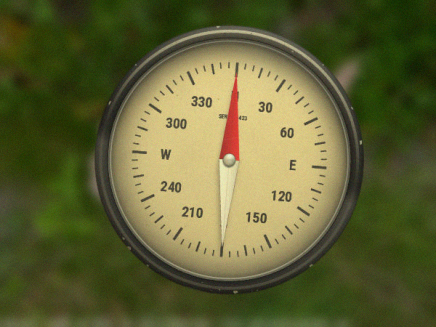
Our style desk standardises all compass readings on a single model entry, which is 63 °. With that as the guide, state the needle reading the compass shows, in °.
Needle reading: 0 °
